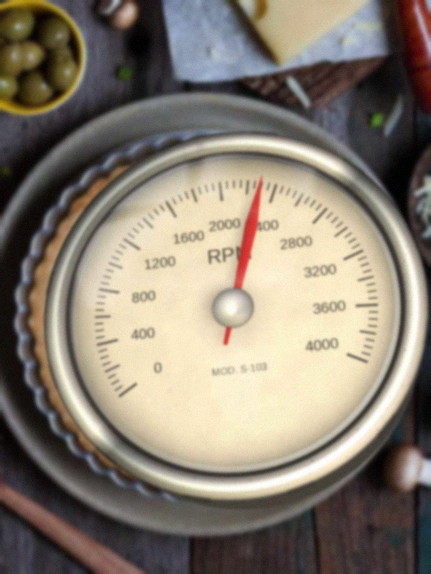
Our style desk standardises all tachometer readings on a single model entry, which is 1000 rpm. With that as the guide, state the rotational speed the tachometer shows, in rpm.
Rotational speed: 2300 rpm
